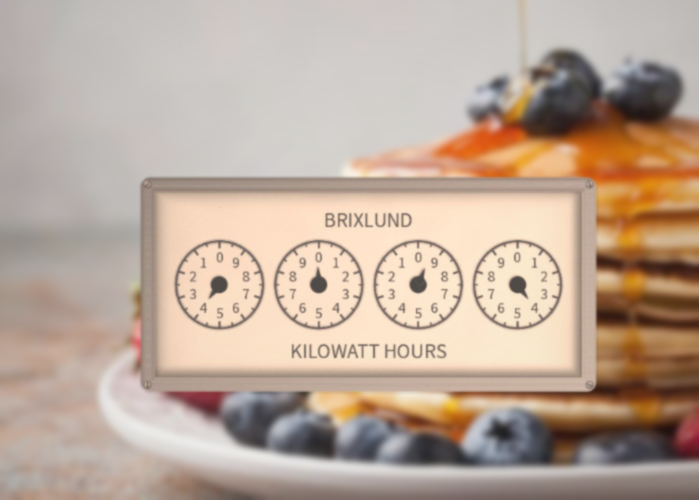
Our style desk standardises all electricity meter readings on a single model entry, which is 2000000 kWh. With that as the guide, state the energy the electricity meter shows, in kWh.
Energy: 3994 kWh
